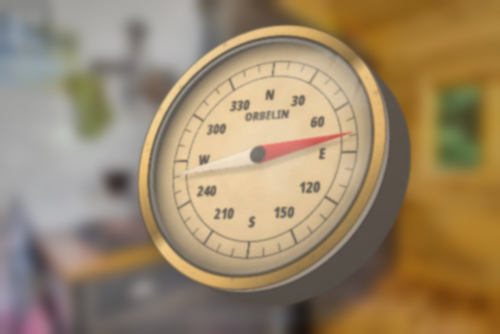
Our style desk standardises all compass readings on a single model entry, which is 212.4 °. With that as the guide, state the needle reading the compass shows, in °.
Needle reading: 80 °
